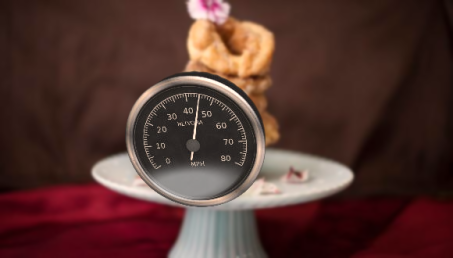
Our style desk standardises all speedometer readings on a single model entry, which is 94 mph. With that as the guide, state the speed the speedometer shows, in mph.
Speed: 45 mph
